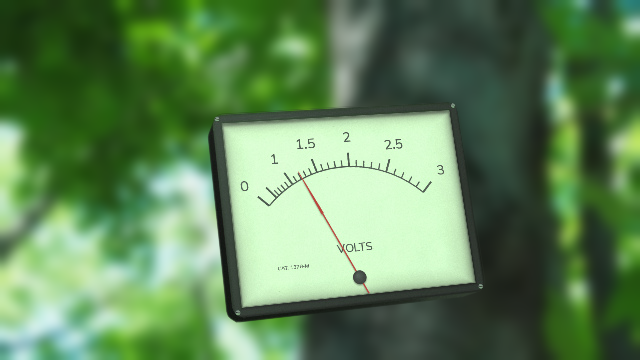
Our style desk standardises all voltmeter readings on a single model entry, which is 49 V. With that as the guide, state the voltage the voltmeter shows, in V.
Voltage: 1.2 V
